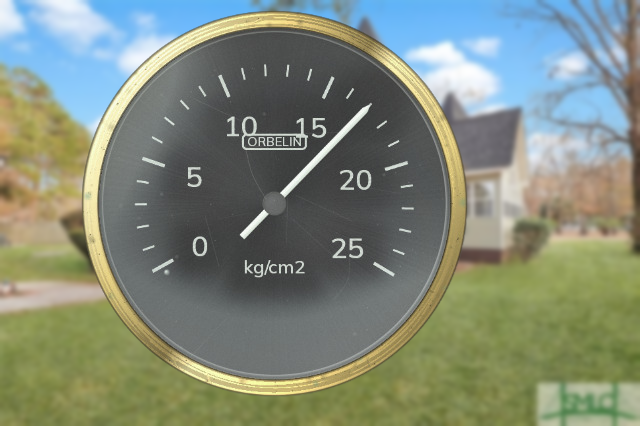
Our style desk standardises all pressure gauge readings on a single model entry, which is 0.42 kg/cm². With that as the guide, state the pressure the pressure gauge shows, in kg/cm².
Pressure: 17 kg/cm²
